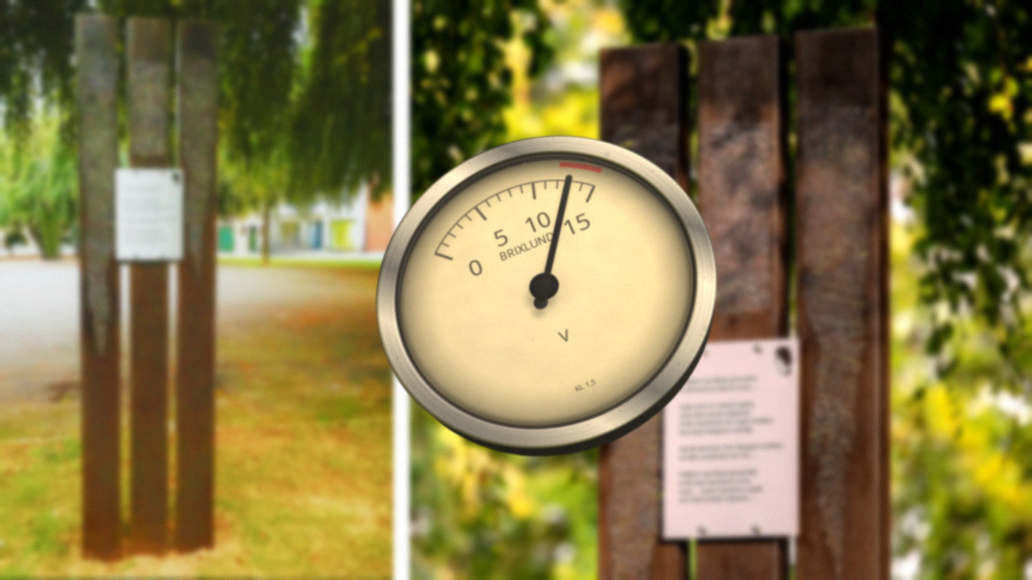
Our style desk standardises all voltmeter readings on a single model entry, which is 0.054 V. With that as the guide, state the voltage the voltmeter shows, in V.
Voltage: 13 V
